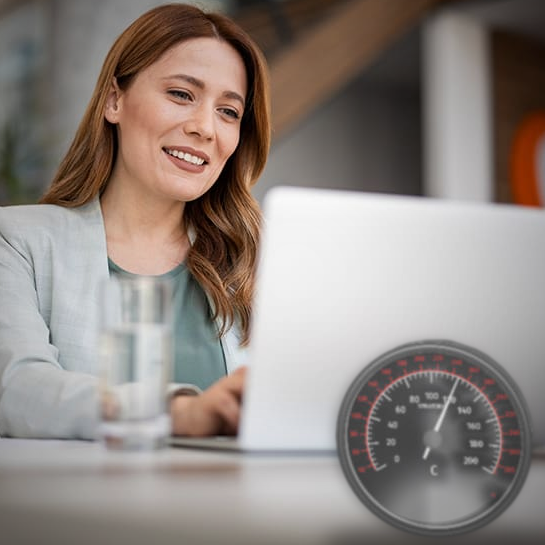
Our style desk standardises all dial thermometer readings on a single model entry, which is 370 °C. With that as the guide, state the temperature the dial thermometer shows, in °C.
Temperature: 120 °C
